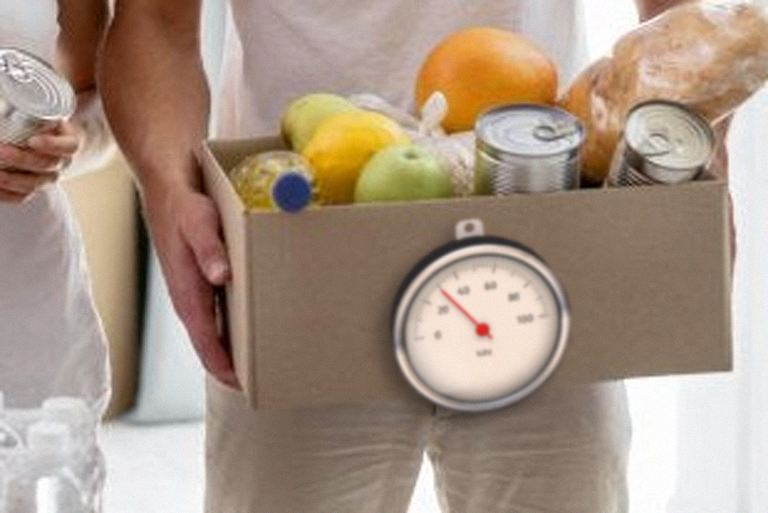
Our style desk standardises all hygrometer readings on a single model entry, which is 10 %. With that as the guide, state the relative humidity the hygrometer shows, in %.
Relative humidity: 30 %
